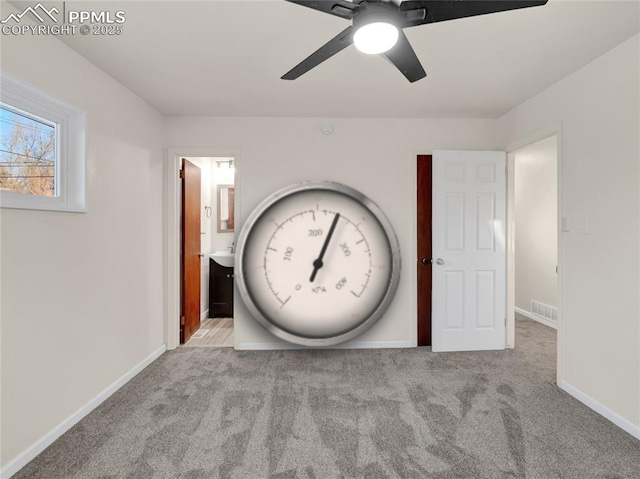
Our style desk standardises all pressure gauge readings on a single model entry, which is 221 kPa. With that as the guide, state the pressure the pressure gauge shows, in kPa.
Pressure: 240 kPa
